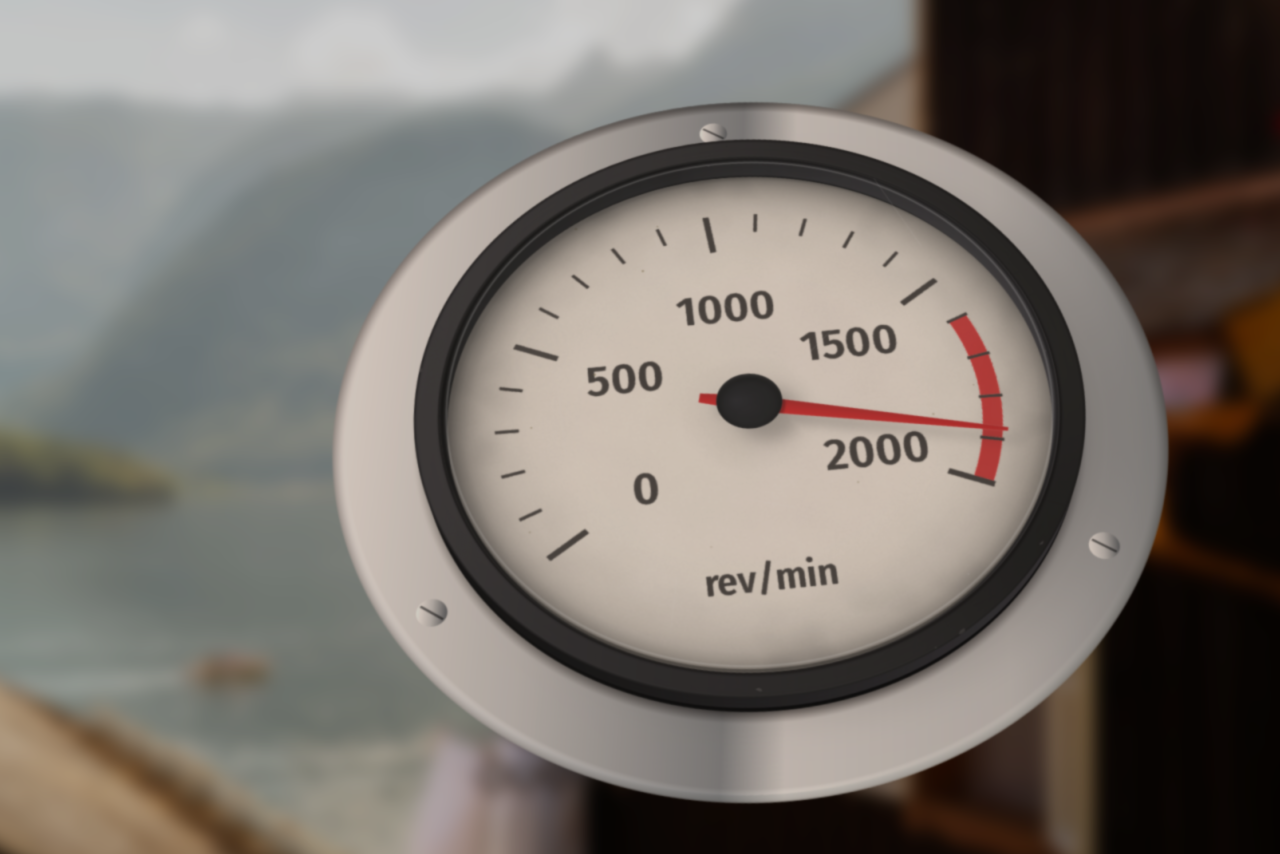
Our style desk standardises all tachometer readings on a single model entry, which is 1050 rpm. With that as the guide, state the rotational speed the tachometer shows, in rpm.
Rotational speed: 1900 rpm
